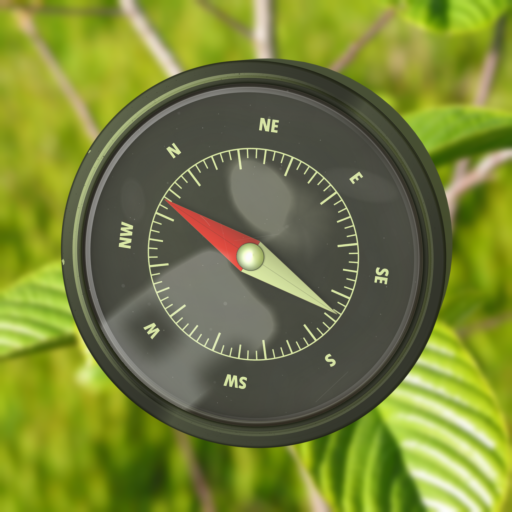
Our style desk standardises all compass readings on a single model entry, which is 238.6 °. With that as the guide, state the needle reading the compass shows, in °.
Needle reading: 340 °
